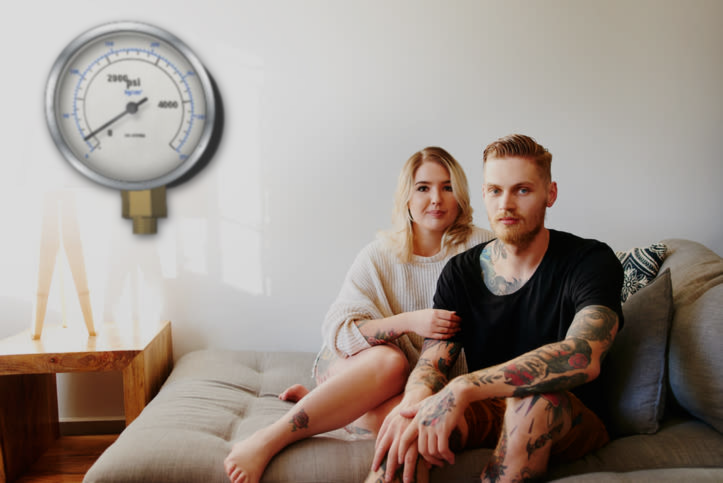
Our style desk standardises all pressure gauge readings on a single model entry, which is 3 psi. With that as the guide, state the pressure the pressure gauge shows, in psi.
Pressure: 200 psi
